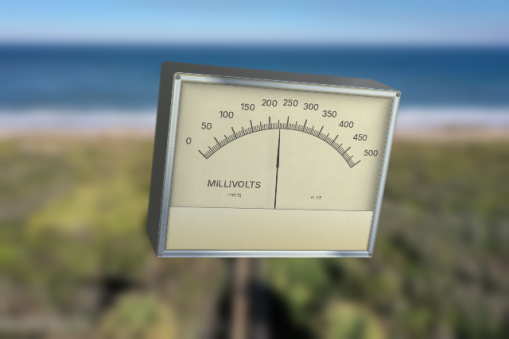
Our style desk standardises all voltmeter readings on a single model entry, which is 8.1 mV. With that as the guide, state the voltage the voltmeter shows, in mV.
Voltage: 225 mV
